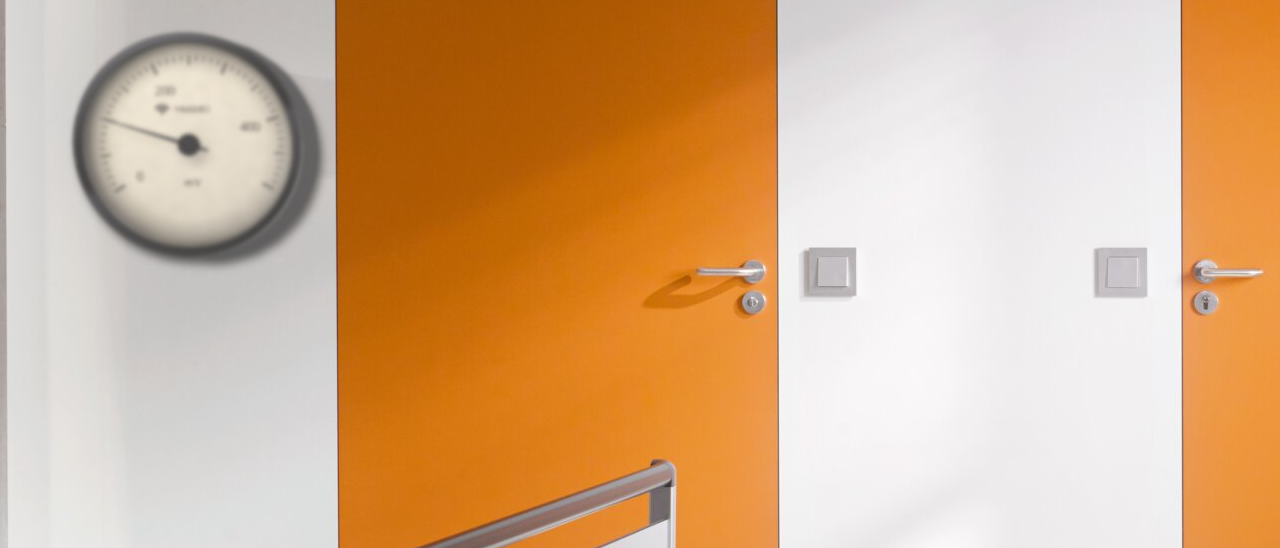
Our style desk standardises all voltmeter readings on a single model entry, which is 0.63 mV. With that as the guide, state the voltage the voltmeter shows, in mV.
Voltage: 100 mV
